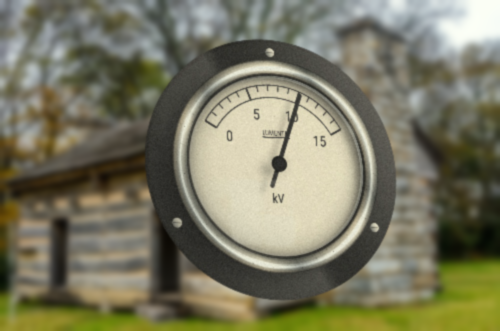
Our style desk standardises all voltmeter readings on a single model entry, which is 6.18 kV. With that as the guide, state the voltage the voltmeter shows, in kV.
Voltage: 10 kV
